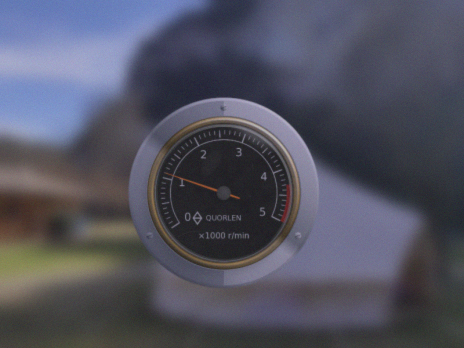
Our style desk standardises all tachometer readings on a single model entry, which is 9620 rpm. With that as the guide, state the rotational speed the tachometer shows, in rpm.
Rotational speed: 1100 rpm
